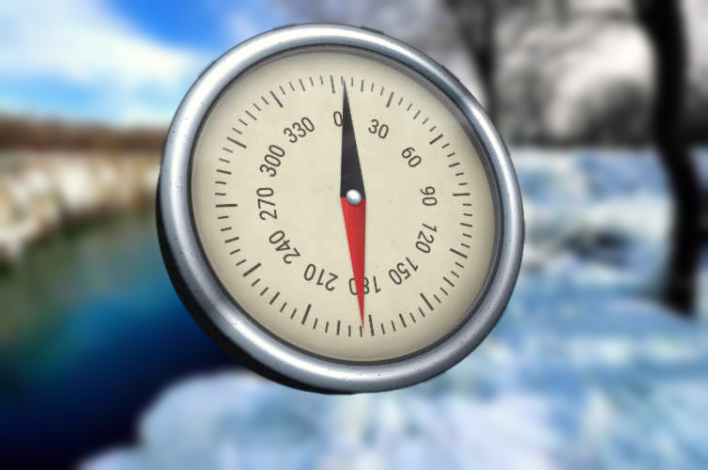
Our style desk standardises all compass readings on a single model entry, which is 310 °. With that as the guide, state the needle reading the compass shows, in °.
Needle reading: 185 °
